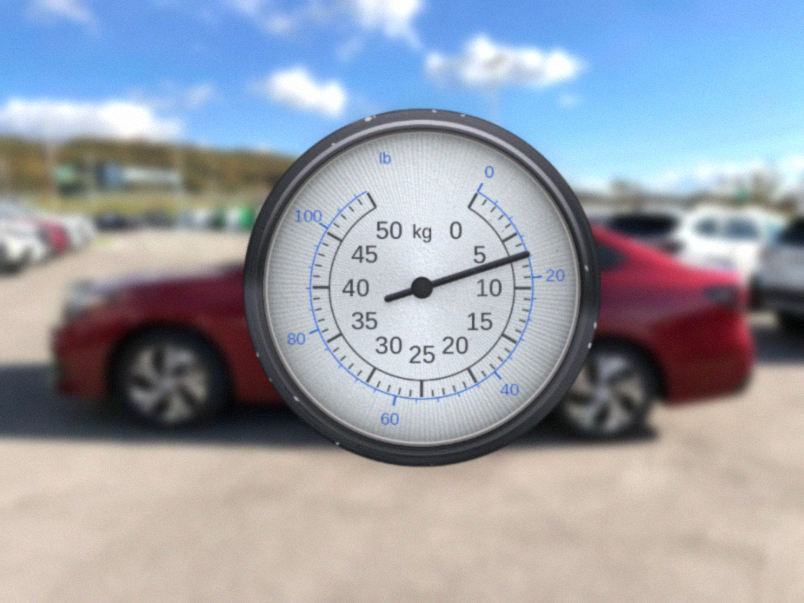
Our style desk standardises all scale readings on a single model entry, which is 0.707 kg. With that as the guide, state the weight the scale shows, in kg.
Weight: 7 kg
